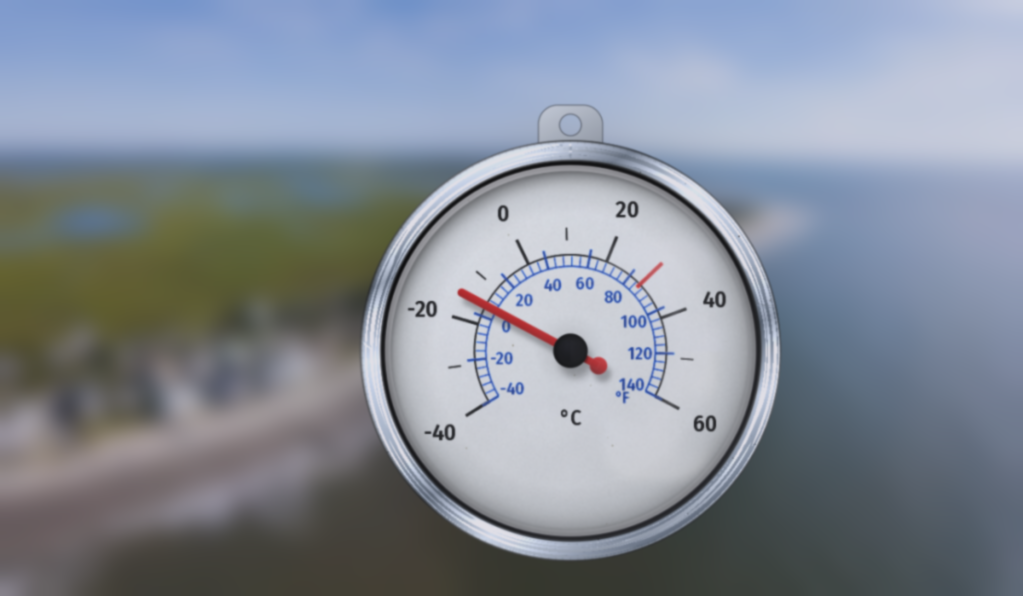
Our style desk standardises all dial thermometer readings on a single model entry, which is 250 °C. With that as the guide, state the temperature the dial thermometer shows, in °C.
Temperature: -15 °C
